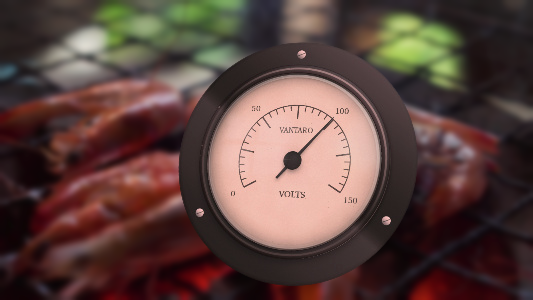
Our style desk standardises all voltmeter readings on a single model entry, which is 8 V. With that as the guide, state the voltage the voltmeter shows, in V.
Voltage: 100 V
